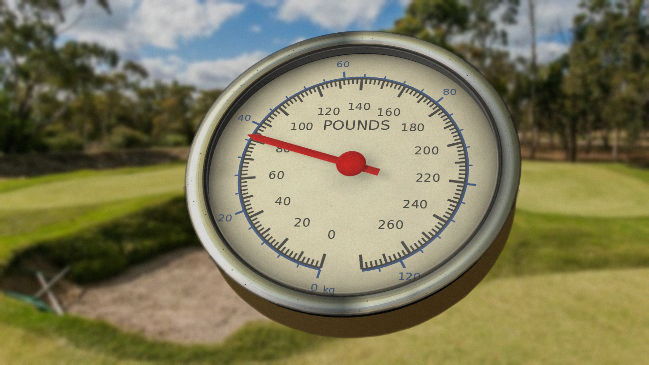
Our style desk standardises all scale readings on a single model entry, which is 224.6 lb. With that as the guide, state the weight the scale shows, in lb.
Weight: 80 lb
